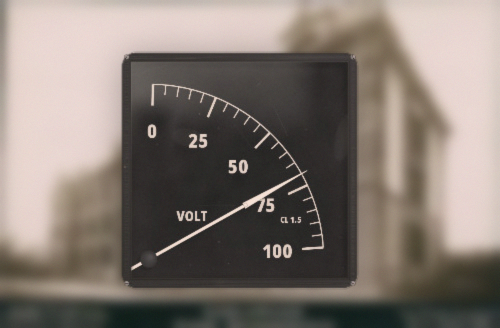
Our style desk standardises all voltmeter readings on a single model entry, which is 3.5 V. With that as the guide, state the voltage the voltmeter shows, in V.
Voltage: 70 V
